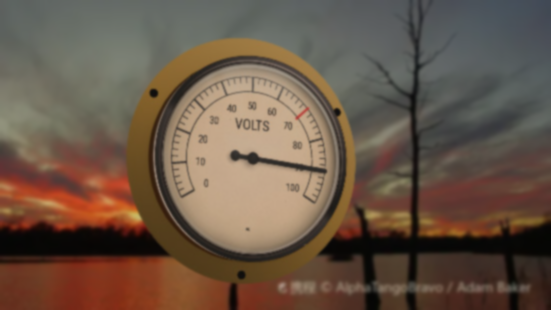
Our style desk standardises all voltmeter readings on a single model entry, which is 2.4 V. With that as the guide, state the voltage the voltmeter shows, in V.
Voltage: 90 V
